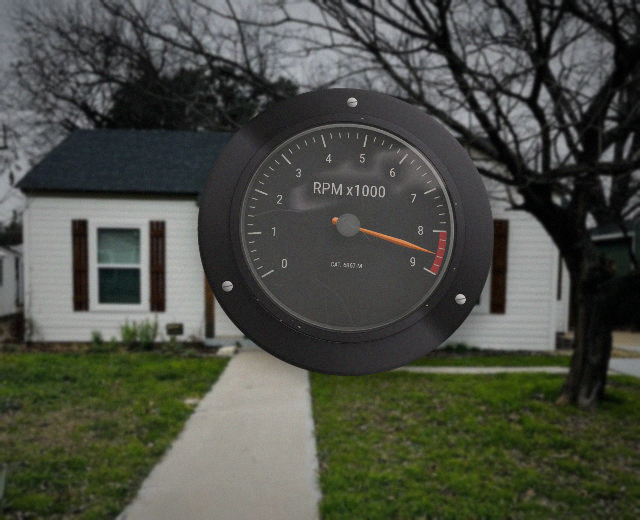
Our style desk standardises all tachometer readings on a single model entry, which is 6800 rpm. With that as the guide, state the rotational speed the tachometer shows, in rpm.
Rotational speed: 8600 rpm
